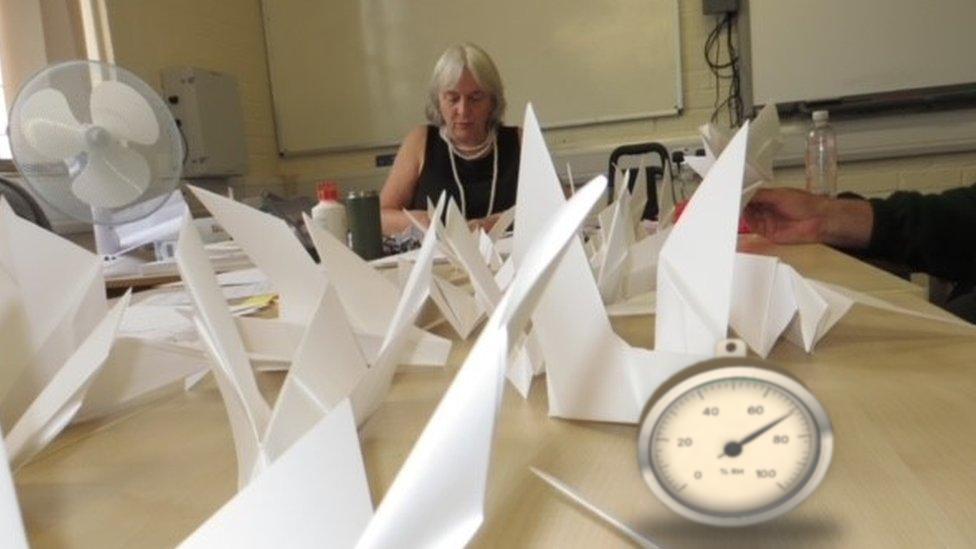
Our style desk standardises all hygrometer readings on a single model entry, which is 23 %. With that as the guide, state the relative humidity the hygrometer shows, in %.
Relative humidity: 70 %
